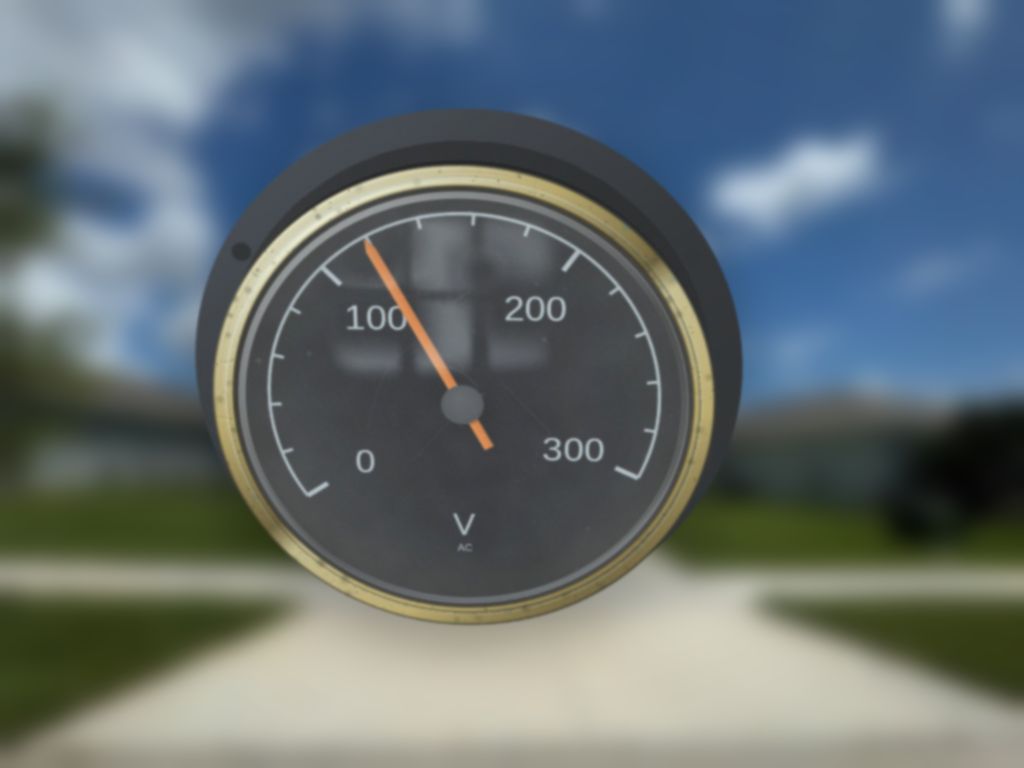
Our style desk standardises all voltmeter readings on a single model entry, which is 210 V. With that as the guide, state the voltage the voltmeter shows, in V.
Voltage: 120 V
